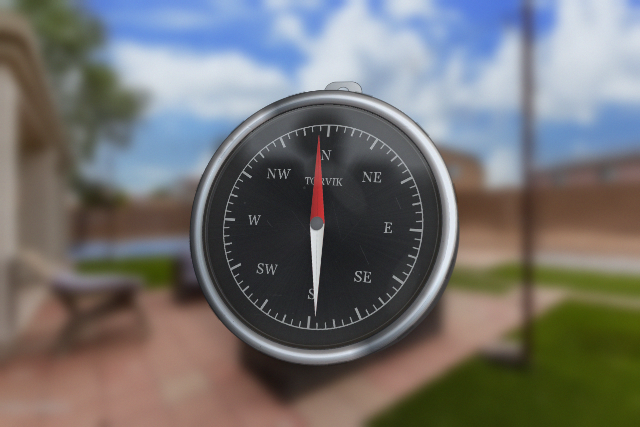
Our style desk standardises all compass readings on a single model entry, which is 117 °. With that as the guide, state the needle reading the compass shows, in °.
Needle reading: 355 °
